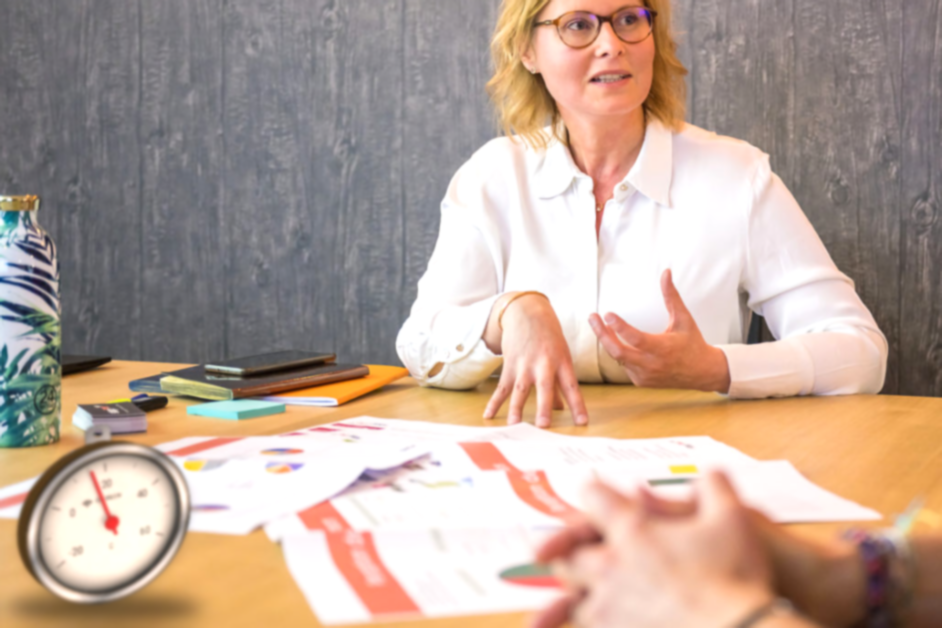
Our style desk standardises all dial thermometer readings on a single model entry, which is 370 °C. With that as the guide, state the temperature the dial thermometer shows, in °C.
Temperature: 15 °C
